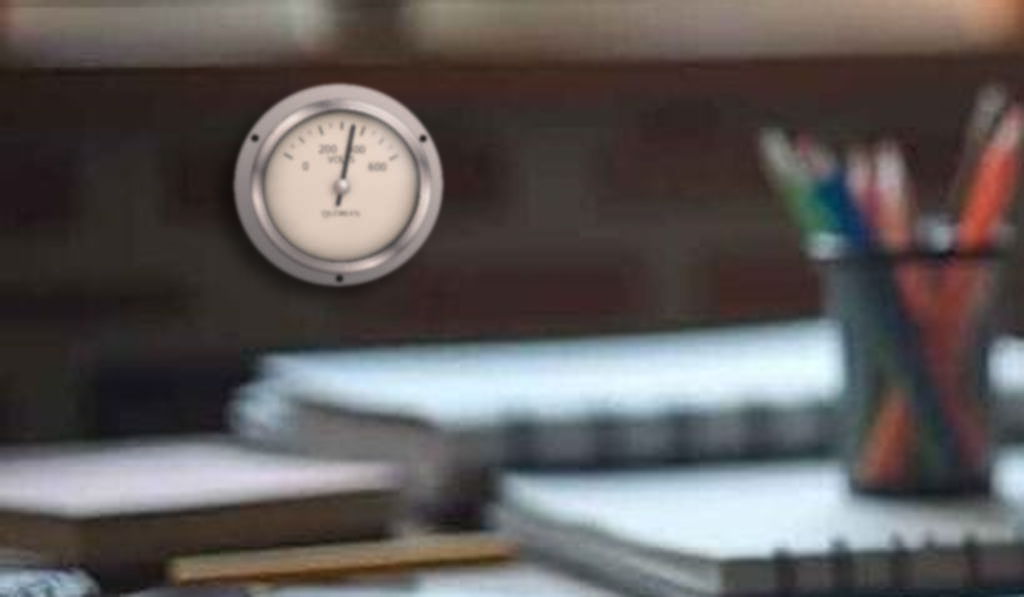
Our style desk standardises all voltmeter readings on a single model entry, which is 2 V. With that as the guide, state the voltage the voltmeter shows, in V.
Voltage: 350 V
